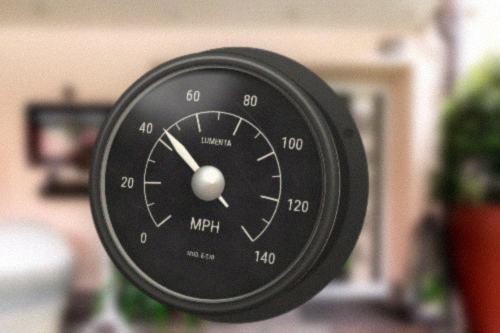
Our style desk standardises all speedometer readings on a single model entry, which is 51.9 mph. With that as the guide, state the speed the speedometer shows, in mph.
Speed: 45 mph
